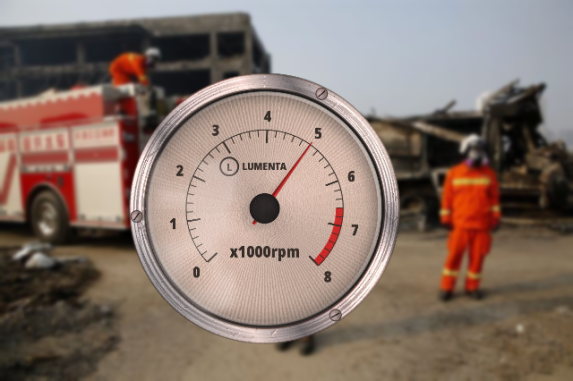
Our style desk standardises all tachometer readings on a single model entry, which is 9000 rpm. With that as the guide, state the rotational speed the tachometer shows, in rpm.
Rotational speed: 5000 rpm
